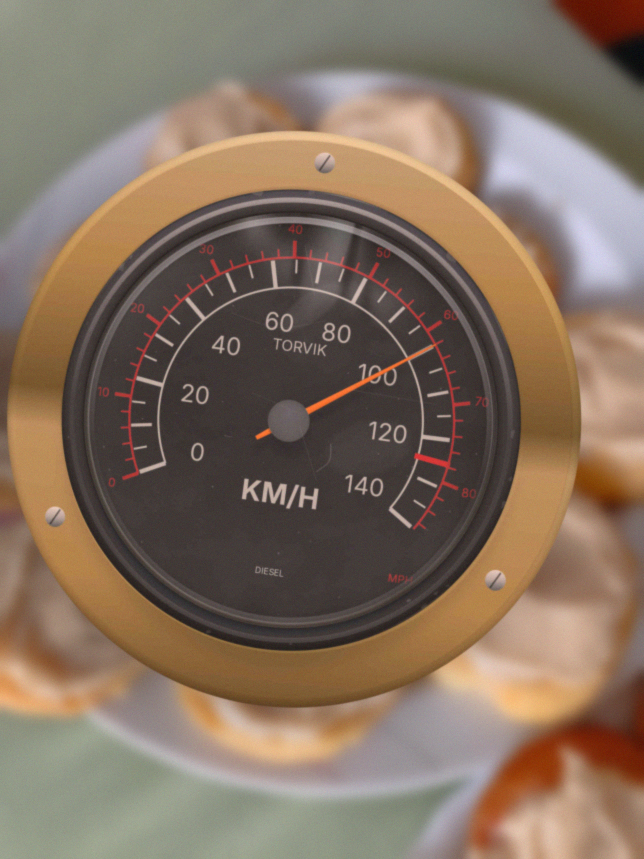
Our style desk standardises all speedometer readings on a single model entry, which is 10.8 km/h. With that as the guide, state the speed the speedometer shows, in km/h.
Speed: 100 km/h
